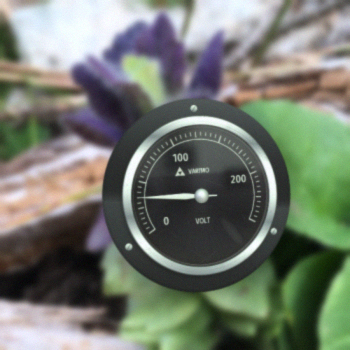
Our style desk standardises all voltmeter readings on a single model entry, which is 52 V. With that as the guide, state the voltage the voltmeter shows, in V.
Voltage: 35 V
